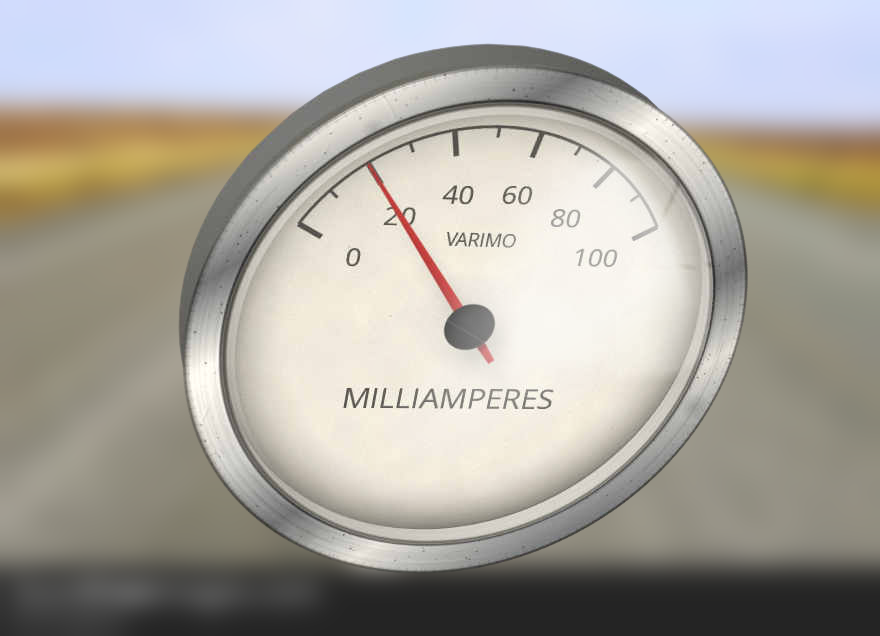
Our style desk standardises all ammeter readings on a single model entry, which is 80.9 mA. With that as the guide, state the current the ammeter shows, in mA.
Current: 20 mA
